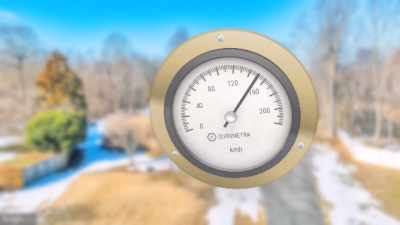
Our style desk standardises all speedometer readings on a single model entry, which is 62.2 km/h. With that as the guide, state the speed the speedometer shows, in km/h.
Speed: 150 km/h
